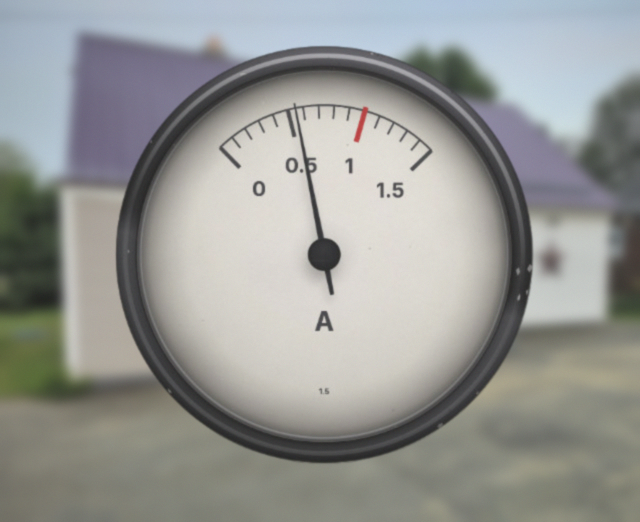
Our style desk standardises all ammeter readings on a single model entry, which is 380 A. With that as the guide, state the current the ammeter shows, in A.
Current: 0.55 A
